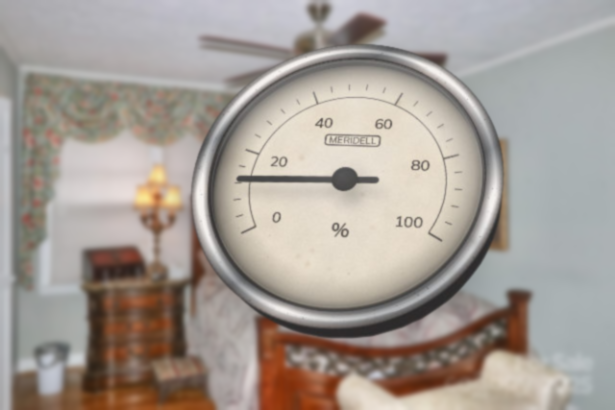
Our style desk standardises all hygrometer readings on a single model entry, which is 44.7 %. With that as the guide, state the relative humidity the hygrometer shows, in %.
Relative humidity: 12 %
